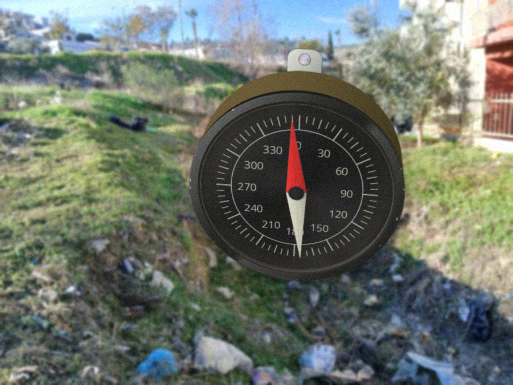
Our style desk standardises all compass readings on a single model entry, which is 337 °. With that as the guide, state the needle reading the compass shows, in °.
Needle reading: 355 °
